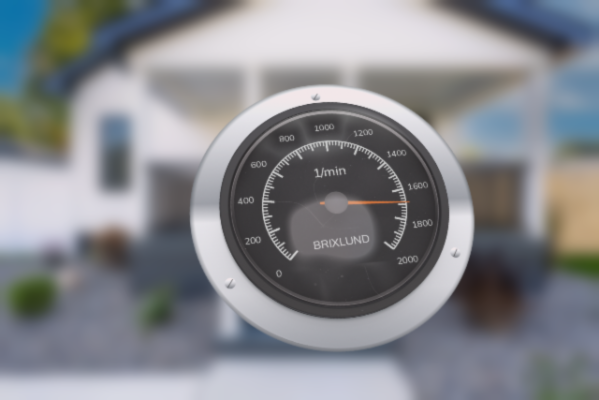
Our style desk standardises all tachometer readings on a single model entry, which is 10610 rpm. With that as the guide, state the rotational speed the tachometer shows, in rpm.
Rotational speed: 1700 rpm
